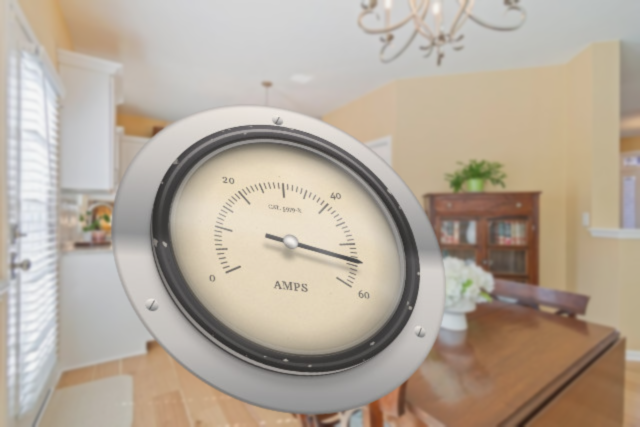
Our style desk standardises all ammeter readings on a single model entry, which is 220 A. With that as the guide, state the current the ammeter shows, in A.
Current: 55 A
